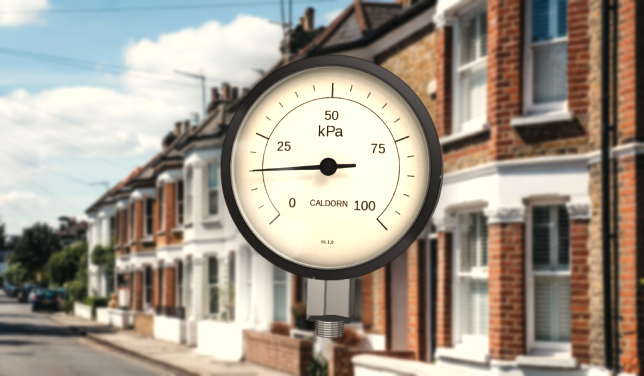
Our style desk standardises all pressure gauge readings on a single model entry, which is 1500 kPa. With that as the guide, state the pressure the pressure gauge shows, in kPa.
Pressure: 15 kPa
